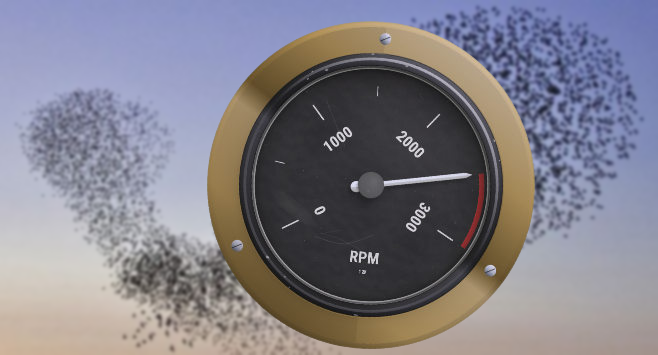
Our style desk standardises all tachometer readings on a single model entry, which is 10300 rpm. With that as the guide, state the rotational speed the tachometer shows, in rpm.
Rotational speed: 2500 rpm
